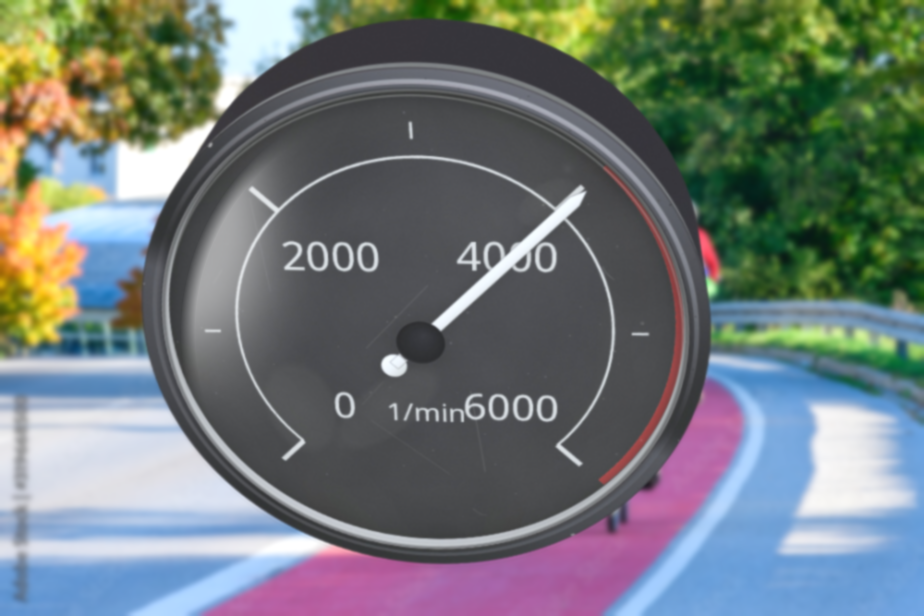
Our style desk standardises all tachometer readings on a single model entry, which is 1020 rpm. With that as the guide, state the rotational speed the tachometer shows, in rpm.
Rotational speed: 4000 rpm
